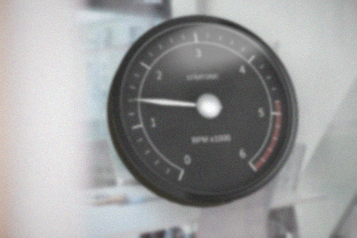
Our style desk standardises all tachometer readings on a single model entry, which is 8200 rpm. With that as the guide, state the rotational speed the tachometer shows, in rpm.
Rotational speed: 1400 rpm
